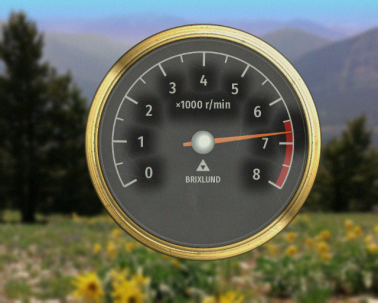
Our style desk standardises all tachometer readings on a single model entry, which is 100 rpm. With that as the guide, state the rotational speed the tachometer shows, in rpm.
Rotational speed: 6750 rpm
